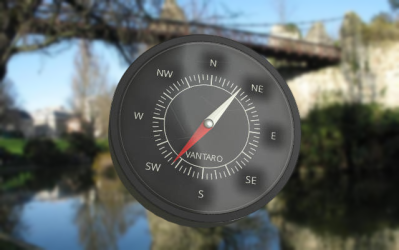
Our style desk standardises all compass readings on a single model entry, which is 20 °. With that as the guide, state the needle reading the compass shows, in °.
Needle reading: 215 °
